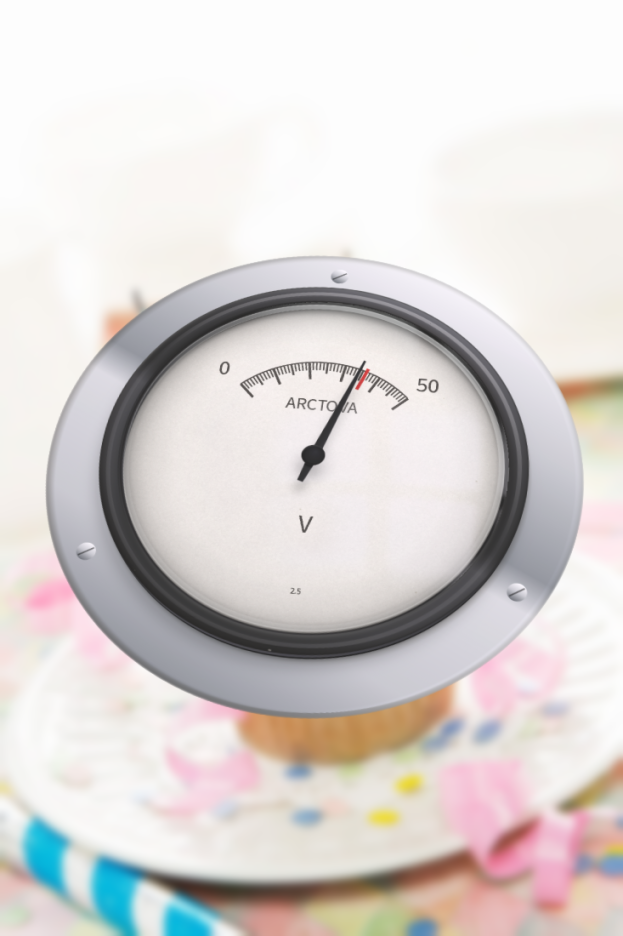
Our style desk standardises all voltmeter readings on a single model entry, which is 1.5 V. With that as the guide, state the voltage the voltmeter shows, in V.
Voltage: 35 V
